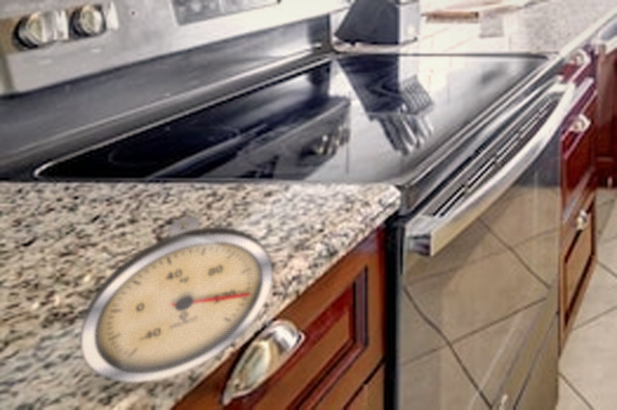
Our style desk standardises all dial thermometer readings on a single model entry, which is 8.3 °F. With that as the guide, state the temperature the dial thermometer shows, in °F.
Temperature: 120 °F
